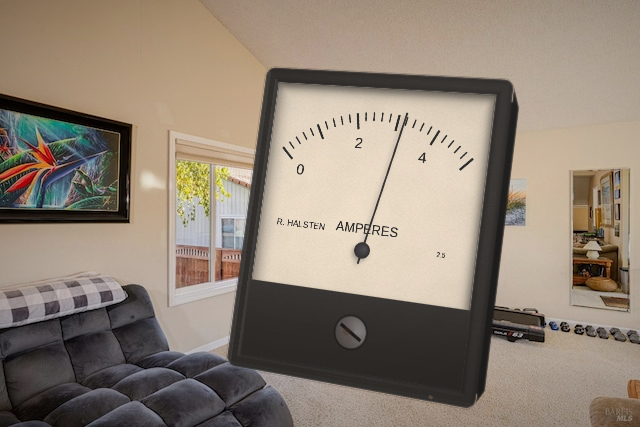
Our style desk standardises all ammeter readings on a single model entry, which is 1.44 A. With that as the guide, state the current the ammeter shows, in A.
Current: 3.2 A
